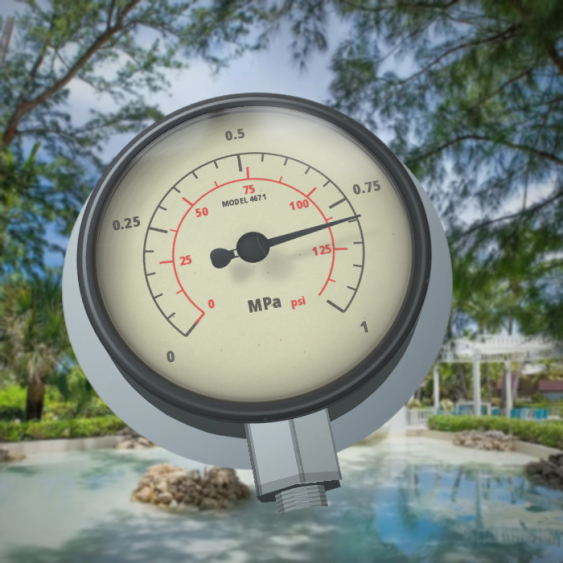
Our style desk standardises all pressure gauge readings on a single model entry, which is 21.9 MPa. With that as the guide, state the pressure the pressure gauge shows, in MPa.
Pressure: 0.8 MPa
